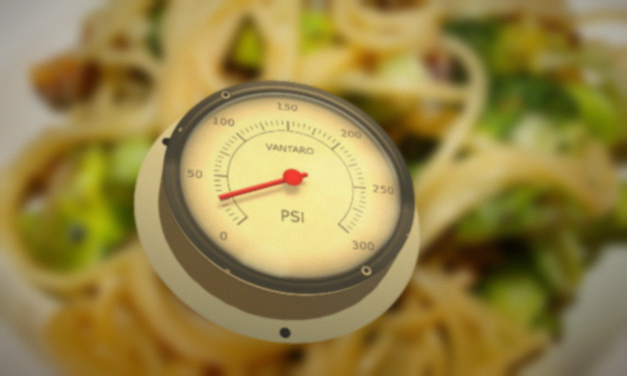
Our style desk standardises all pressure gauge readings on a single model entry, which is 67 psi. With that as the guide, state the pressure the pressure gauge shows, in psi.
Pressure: 25 psi
